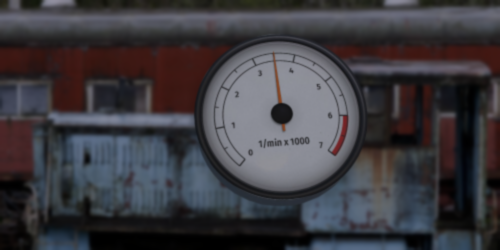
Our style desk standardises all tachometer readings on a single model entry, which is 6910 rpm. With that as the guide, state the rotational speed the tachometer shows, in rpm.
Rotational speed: 3500 rpm
